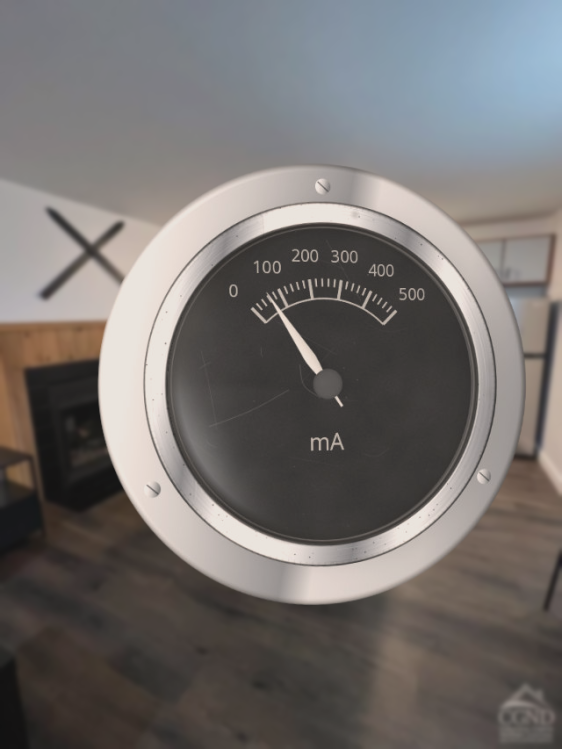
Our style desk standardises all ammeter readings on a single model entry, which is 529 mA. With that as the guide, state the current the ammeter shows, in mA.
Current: 60 mA
